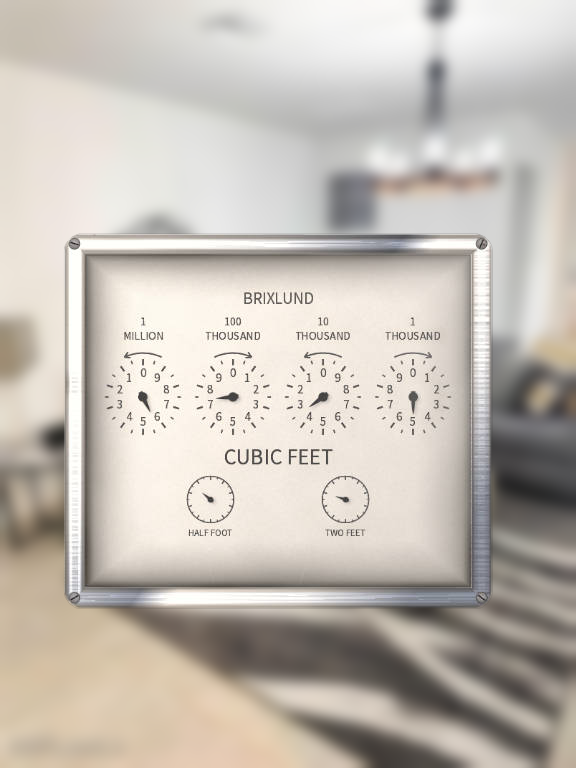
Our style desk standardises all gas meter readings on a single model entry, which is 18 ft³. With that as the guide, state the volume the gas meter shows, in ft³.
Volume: 573500 ft³
